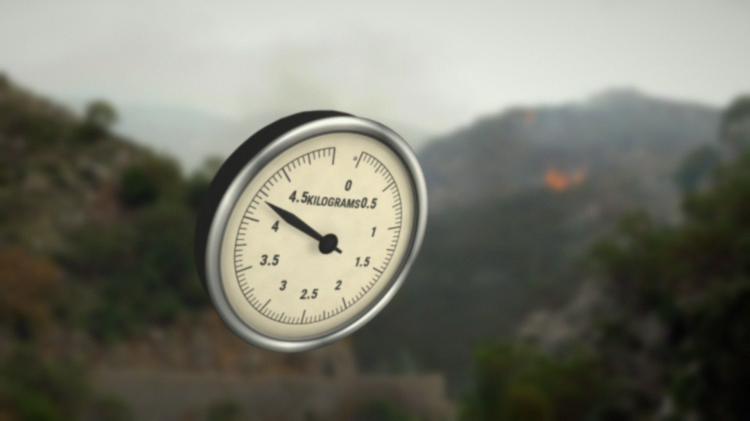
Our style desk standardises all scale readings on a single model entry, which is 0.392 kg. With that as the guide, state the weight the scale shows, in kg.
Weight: 4.2 kg
